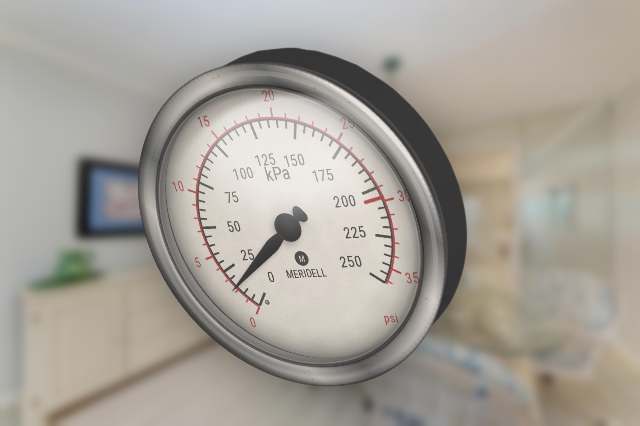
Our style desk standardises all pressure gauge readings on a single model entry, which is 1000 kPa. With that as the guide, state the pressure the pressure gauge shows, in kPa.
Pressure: 15 kPa
